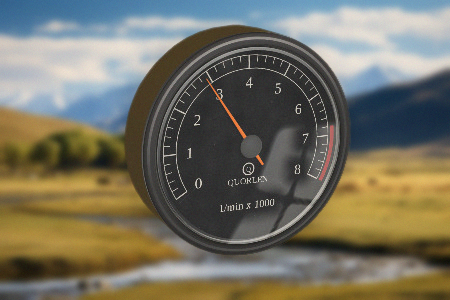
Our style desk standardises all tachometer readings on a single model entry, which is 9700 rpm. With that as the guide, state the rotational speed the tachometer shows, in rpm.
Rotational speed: 2900 rpm
